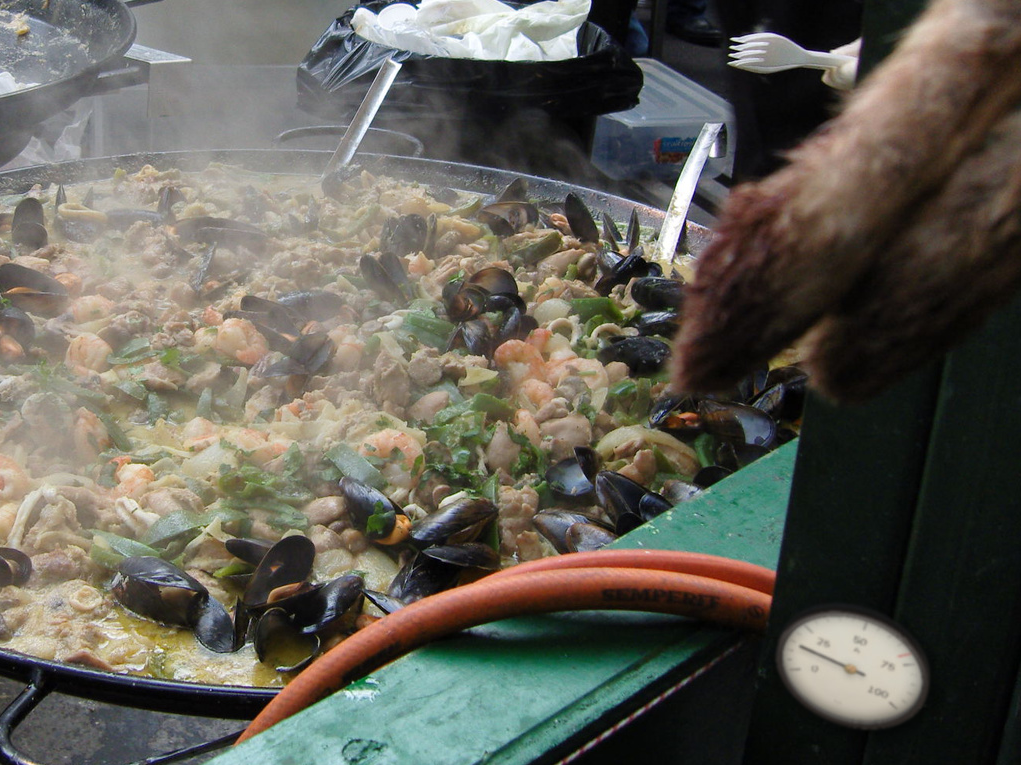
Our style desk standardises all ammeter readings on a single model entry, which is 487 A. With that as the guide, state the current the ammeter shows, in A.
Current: 15 A
